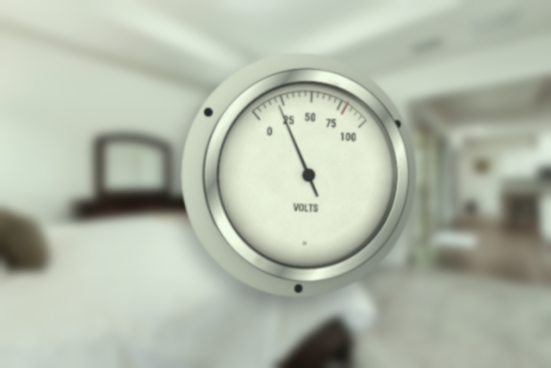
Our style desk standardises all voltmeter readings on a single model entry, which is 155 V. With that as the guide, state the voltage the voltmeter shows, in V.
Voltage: 20 V
